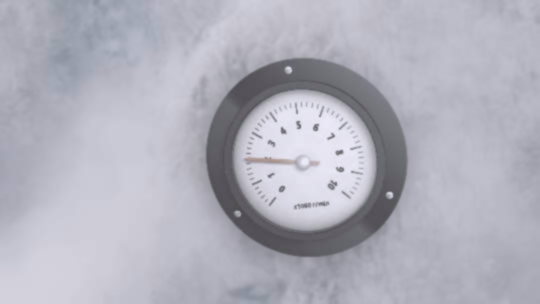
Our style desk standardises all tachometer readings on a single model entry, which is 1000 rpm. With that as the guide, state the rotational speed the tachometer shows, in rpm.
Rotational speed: 2000 rpm
